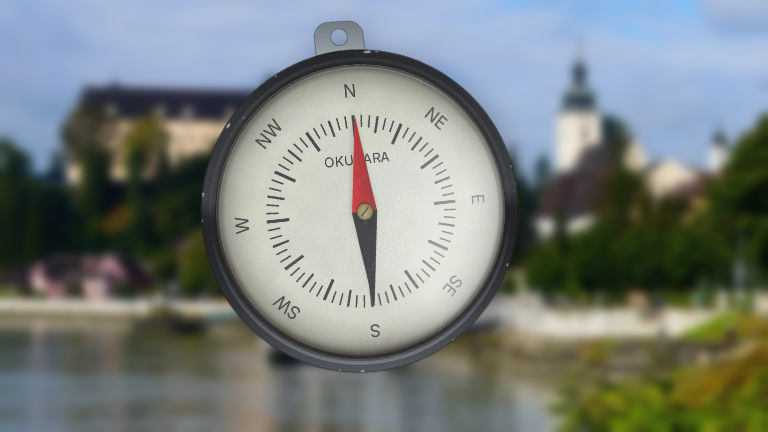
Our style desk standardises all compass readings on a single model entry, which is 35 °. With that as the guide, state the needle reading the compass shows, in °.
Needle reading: 0 °
